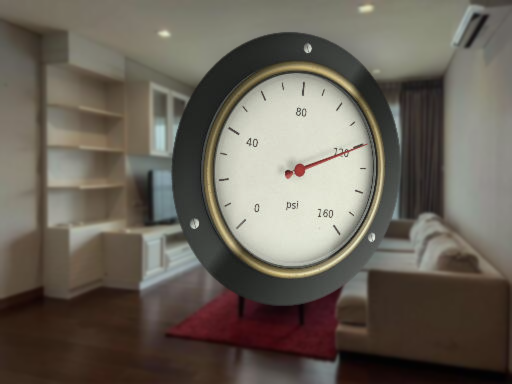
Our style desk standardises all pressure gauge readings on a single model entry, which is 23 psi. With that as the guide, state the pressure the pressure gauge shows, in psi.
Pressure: 120 psi
